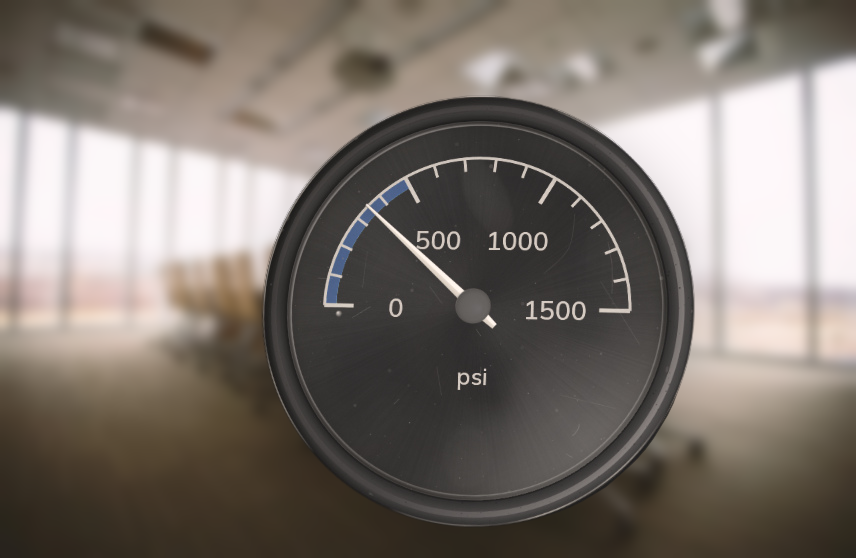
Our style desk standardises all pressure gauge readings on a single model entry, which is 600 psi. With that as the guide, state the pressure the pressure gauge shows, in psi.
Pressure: 350 psi
